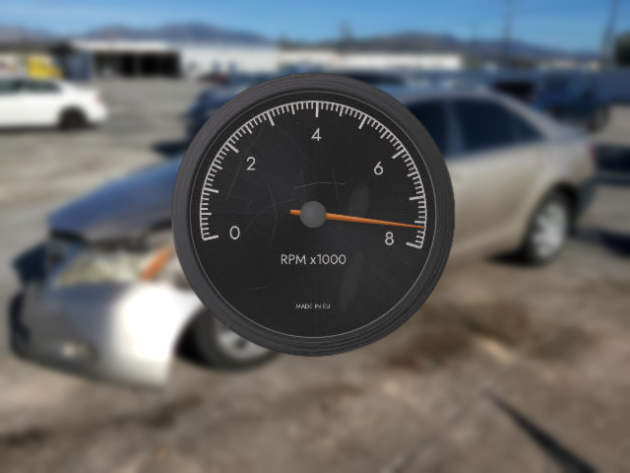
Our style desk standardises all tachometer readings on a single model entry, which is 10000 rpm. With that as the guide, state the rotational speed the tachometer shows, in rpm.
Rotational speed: 7600 rpm
